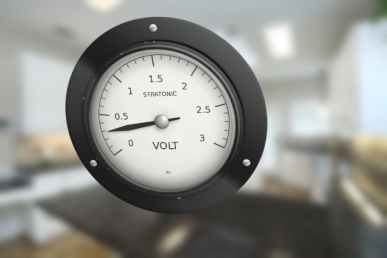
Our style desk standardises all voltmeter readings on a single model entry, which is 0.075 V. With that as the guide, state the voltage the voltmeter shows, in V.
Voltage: 0.3 V
